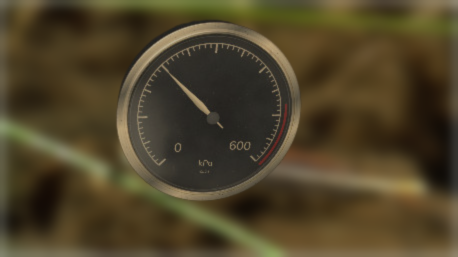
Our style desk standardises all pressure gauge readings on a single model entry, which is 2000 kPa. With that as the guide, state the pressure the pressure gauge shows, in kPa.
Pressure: 200 kPa
